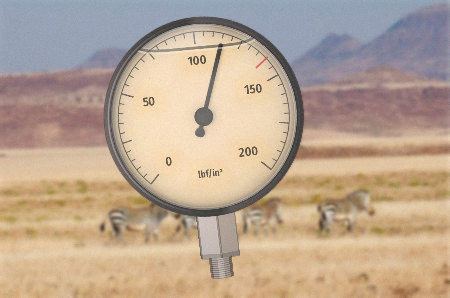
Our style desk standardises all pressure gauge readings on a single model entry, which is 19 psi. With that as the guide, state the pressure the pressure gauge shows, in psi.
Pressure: 115 psi
